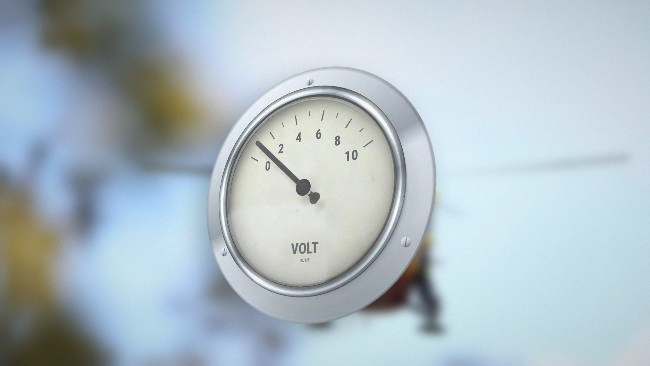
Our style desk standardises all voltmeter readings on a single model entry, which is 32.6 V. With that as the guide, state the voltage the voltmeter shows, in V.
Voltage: 1 V
